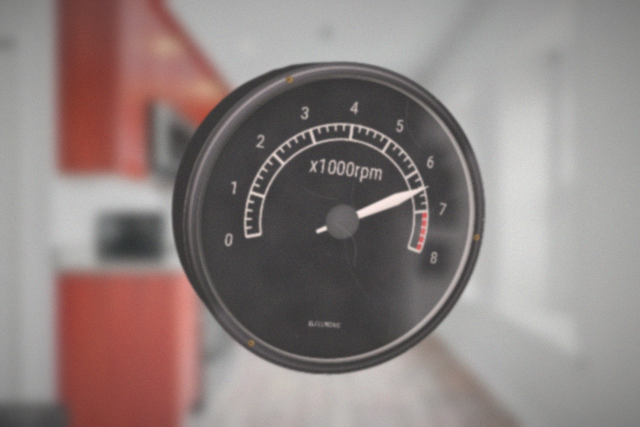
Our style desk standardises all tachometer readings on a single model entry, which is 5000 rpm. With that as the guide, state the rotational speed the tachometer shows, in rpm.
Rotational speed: 6400 rpm
